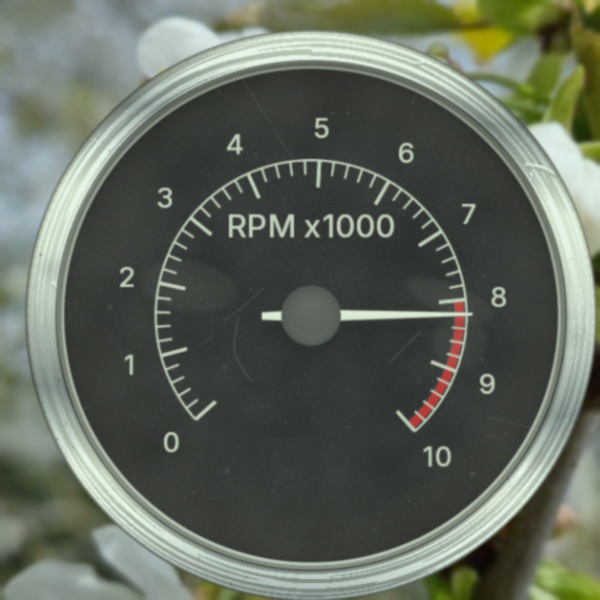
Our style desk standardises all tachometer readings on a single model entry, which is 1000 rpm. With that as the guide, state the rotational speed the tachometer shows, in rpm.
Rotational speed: 8200 rpm
